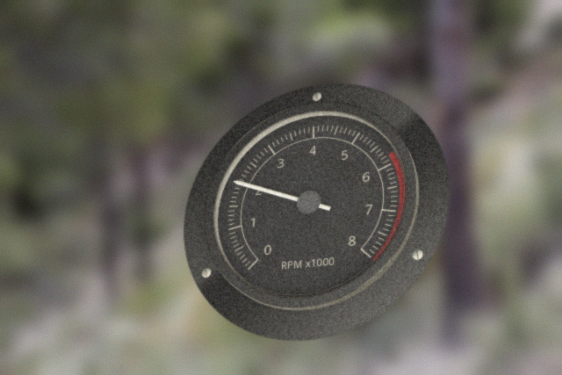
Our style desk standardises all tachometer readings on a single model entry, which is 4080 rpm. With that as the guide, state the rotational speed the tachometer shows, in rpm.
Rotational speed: 2000 rpm
